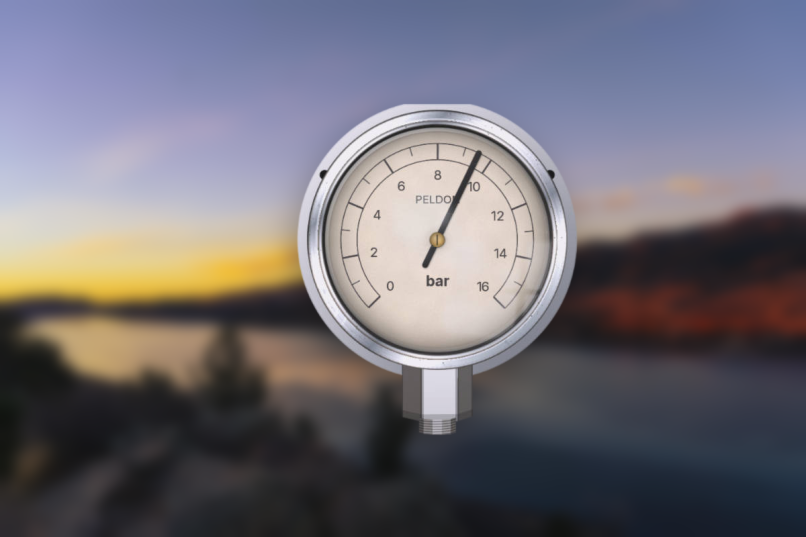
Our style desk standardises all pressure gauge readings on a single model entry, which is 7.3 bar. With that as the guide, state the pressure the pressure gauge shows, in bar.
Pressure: 9.5 bar
